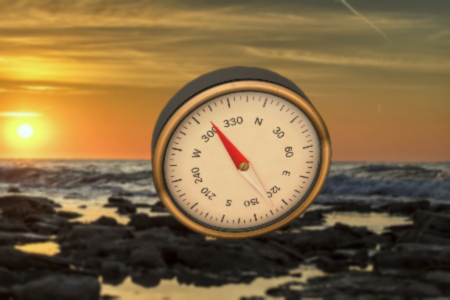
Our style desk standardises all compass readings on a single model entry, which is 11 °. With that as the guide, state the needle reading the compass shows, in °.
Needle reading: 310 °
